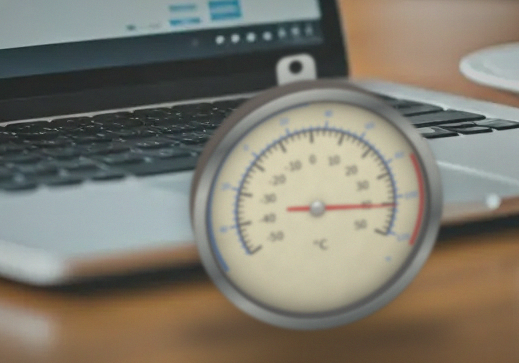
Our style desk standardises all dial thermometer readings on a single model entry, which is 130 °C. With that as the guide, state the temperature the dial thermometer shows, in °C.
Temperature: 40 °C
